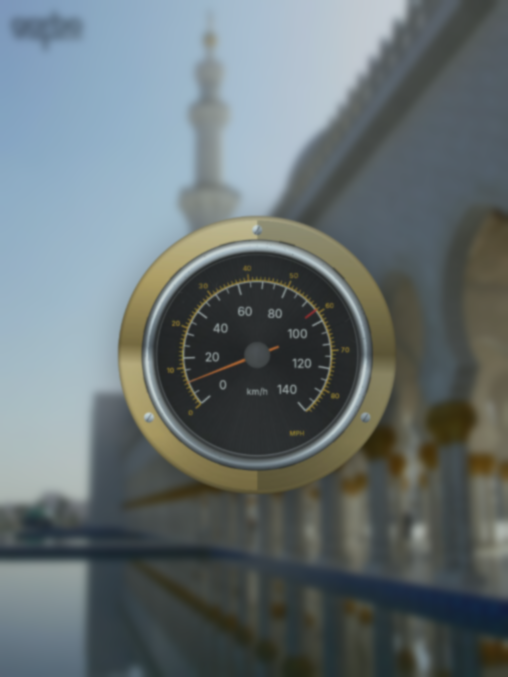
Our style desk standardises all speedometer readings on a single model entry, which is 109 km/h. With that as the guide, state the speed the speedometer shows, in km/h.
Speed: 10 km/h
